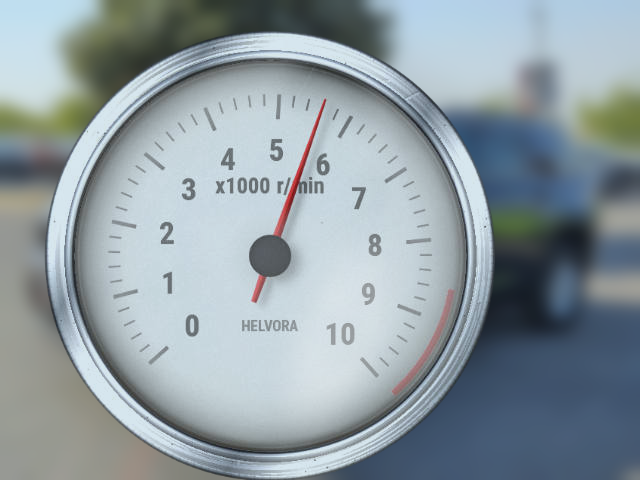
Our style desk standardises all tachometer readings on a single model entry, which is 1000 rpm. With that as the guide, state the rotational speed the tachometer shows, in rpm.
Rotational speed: 5600 rpm
